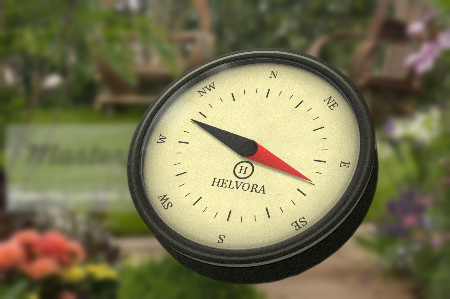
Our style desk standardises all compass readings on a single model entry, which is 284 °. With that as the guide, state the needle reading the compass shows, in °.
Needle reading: 110 °
